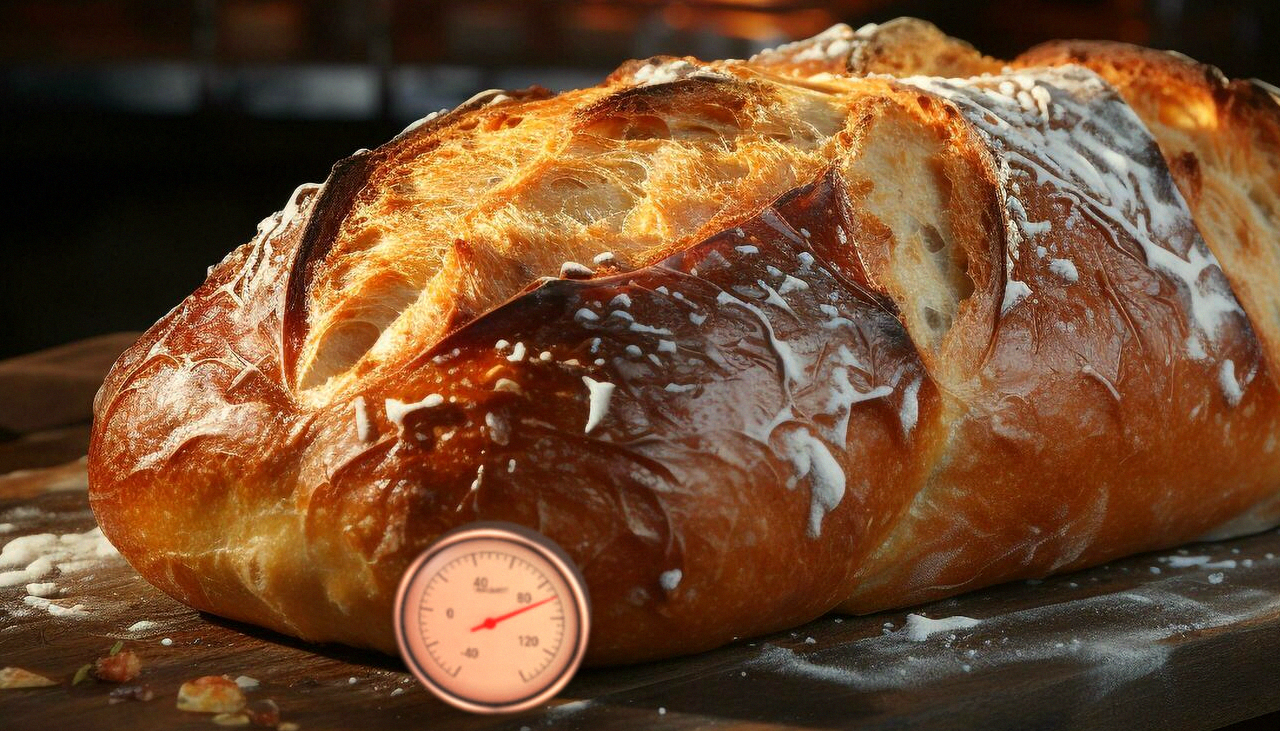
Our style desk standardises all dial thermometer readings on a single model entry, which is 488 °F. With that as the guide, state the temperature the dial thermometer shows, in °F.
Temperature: 88 °F
